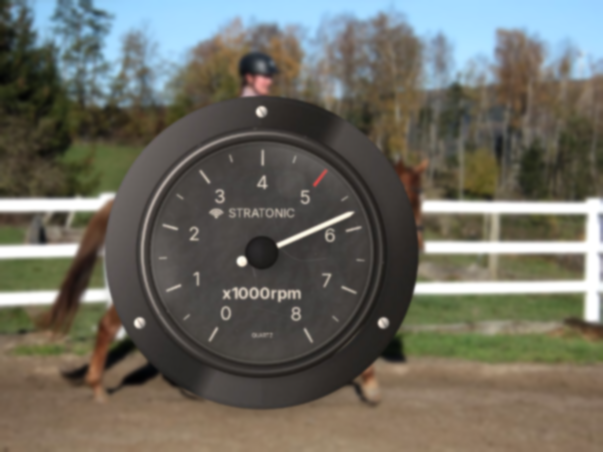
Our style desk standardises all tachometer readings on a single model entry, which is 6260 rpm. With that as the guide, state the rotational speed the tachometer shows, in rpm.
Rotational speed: 5750 rpm
